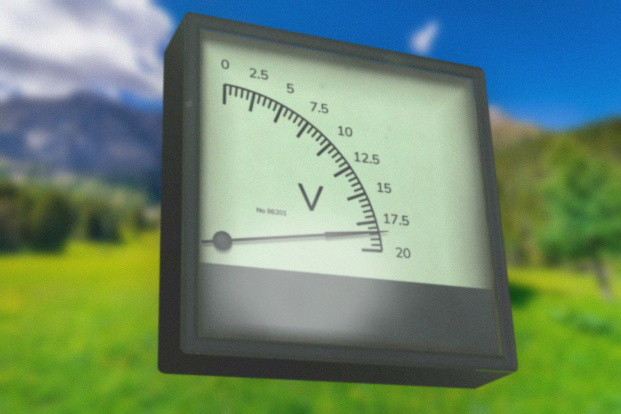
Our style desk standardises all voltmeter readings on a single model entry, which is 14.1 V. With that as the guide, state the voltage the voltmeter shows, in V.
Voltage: 18.5 V
